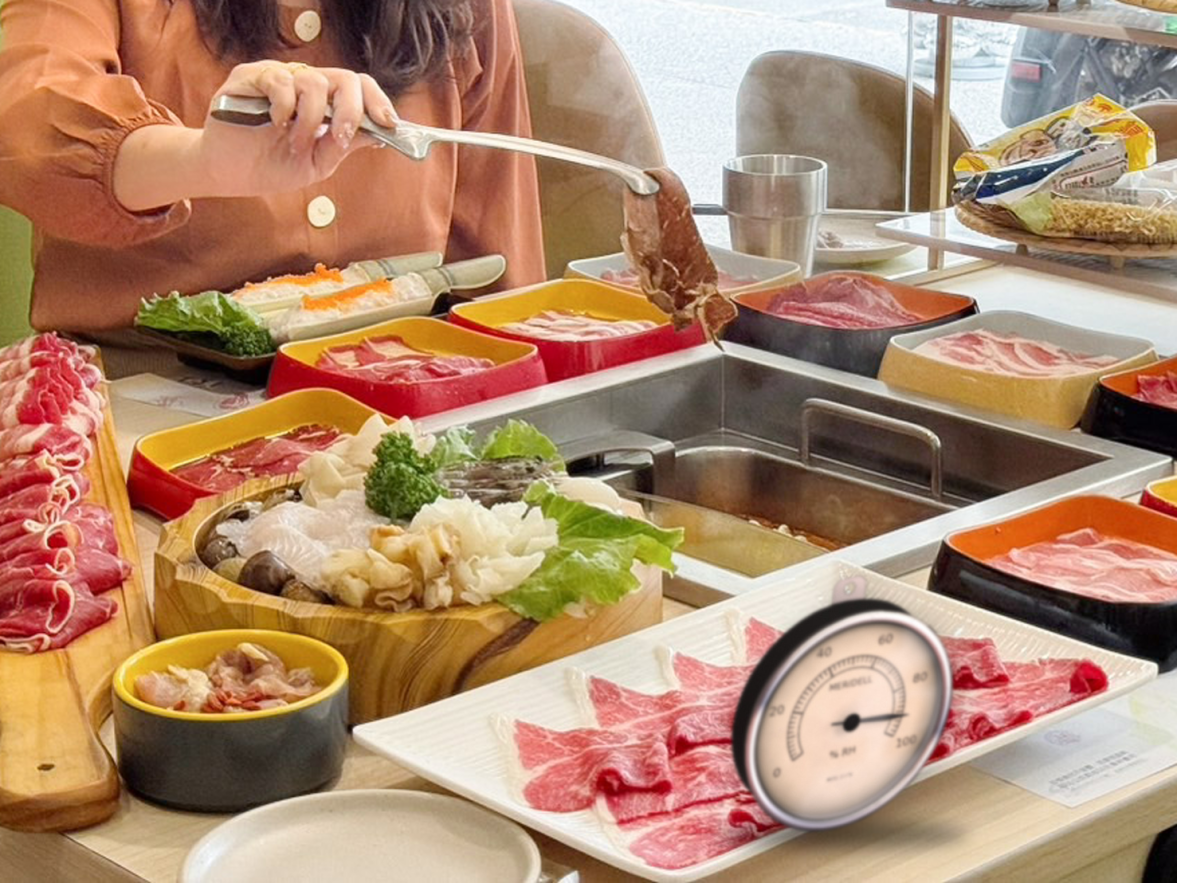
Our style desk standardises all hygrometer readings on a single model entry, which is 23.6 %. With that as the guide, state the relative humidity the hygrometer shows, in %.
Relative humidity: 90 %
